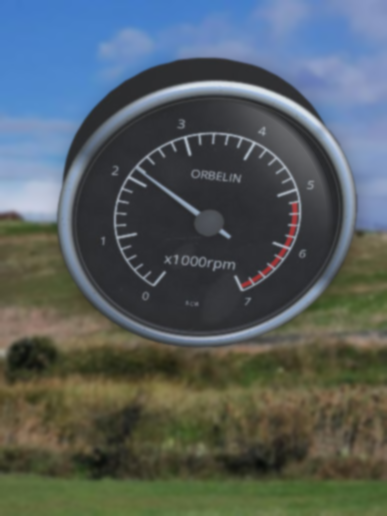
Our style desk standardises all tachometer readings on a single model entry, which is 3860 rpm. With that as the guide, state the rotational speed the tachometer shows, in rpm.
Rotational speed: 2200 rpm
